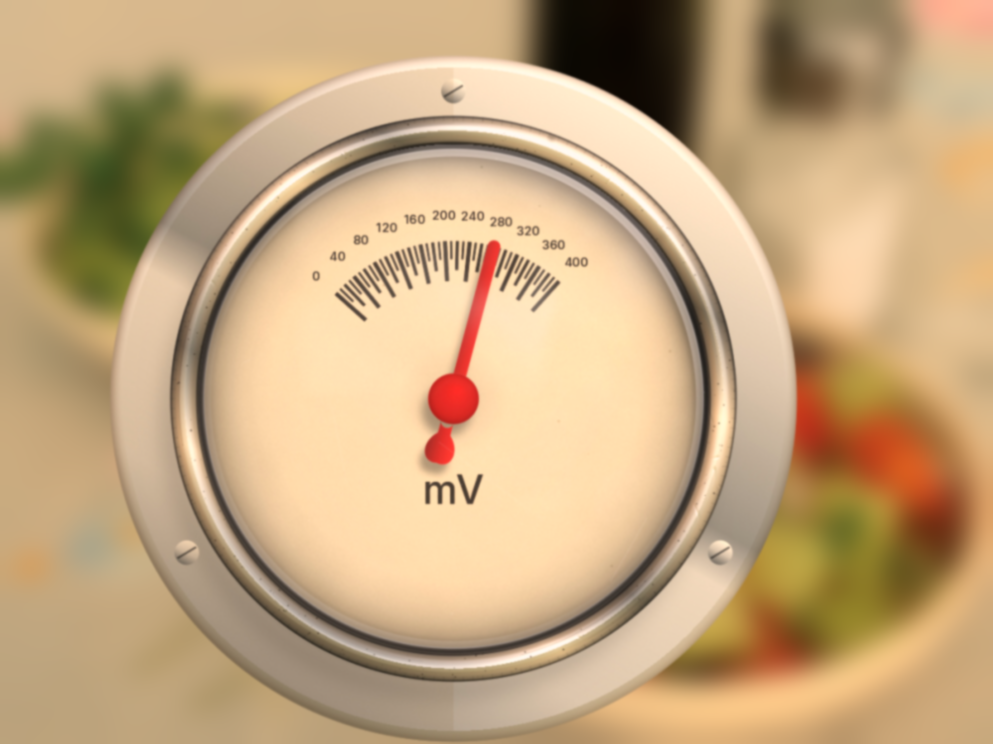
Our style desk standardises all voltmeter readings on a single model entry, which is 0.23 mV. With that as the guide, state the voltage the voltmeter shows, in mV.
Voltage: 280 mV
